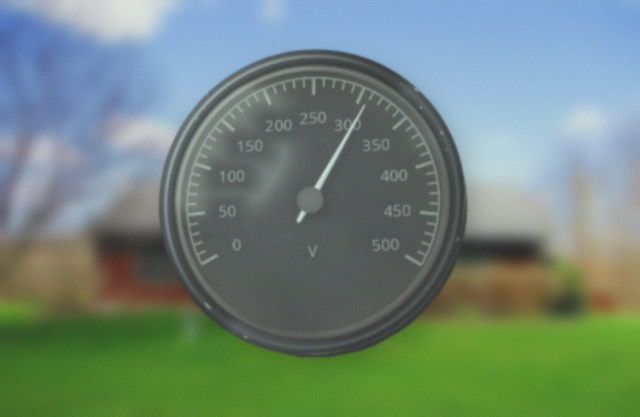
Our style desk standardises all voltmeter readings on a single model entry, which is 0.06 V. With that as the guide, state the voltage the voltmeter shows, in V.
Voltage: 310 V
